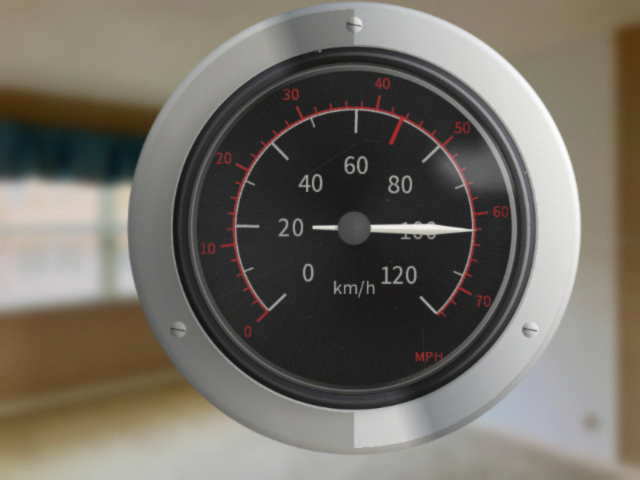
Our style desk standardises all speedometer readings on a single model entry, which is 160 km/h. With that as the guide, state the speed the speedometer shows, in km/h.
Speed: 100 km/h
